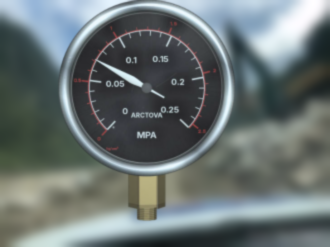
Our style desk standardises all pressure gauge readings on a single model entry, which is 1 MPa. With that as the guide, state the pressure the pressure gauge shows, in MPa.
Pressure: 0.07 MPa
